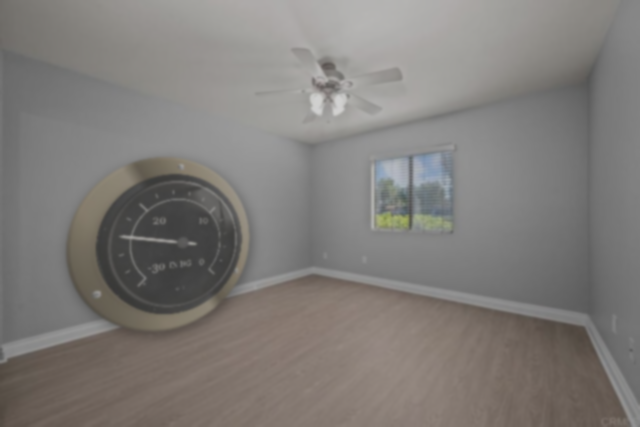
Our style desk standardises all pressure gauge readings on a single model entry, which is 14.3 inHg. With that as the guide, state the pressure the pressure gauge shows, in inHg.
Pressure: -24 inHg
